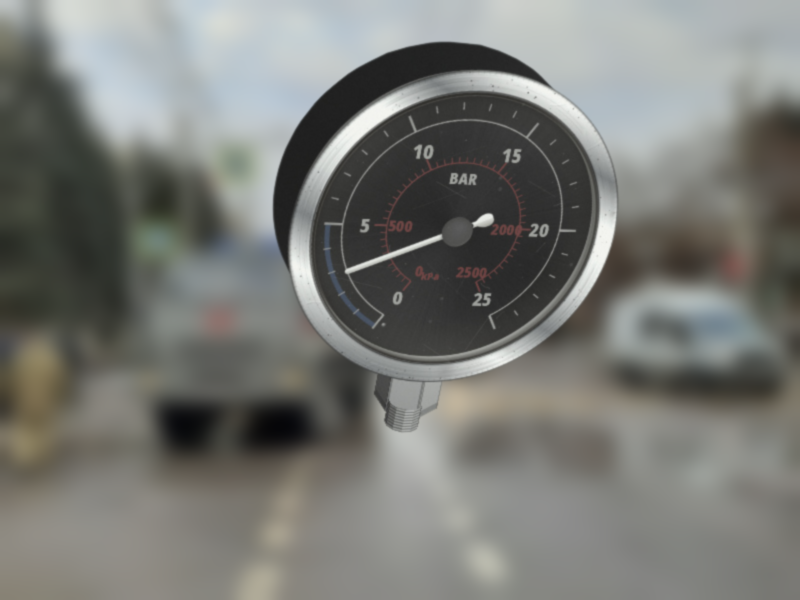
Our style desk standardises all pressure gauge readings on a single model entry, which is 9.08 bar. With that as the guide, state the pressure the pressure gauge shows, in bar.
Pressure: 3 bar
